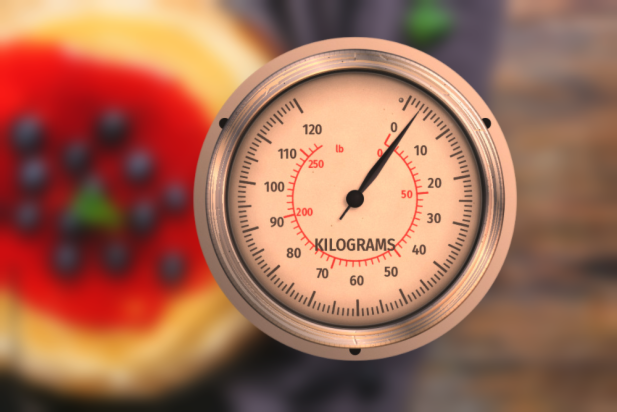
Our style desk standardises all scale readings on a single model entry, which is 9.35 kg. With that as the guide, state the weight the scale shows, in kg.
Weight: 3 kg
